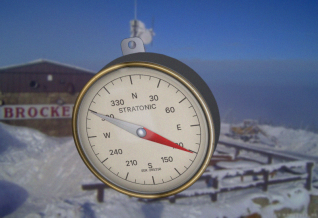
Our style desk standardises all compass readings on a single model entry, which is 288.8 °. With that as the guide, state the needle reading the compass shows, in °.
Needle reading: 120 °
